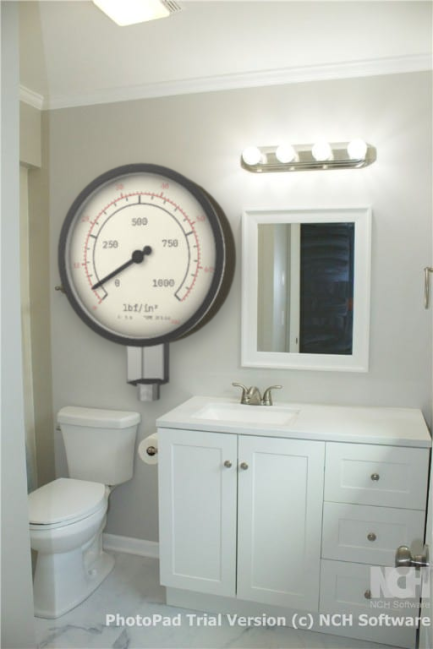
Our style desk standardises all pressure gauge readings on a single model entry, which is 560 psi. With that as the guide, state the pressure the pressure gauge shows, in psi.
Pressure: 50 psi
